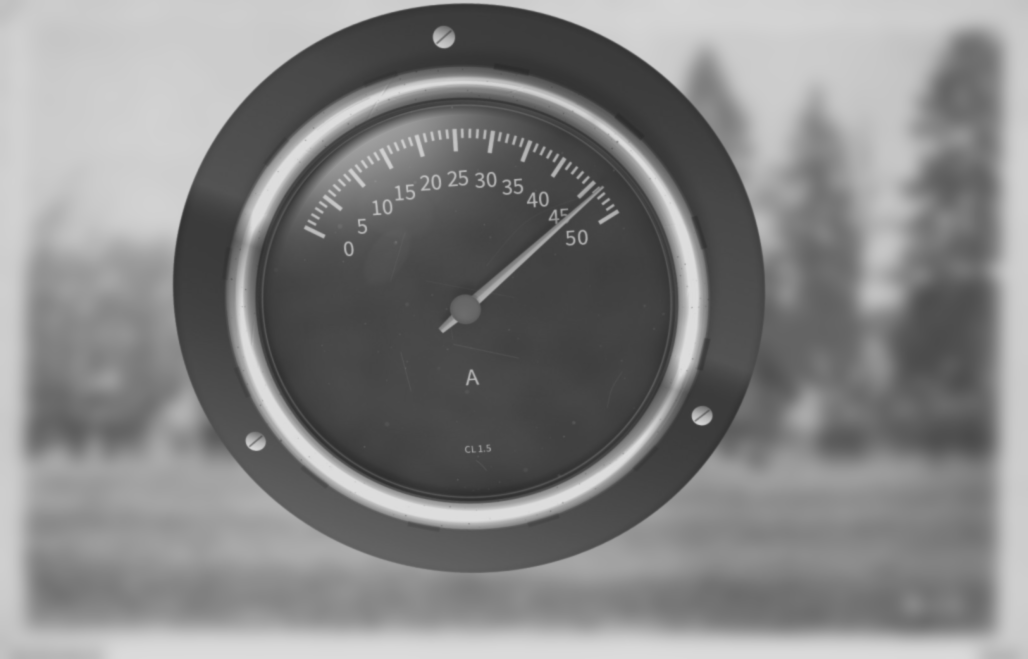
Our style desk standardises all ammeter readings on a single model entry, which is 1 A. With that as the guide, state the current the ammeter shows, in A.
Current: 46 A
